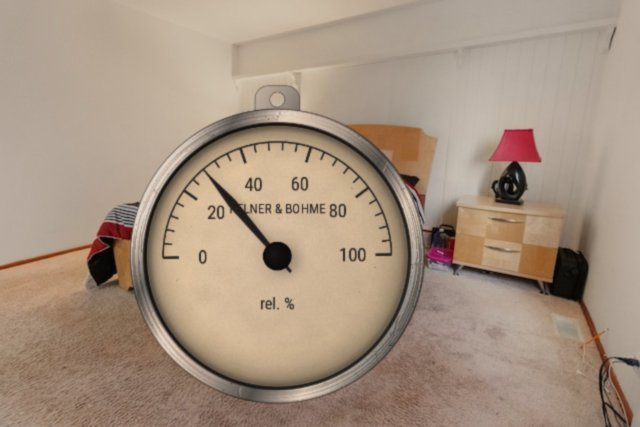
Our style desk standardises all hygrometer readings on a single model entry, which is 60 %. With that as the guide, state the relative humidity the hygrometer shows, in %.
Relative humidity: 28 %
